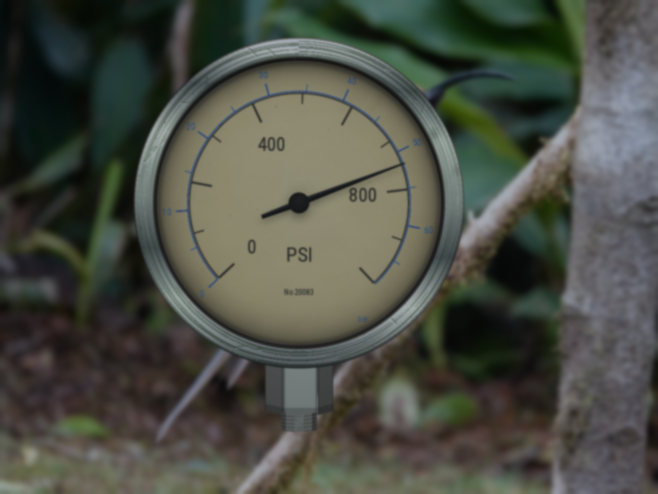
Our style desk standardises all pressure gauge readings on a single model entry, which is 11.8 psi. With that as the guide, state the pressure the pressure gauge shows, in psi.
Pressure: 750 psi
